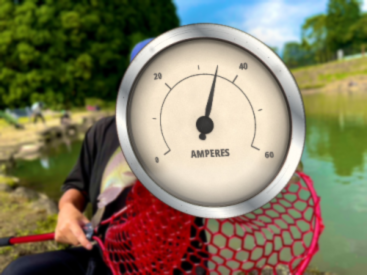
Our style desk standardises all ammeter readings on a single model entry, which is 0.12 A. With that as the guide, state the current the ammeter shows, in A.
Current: 35 A
